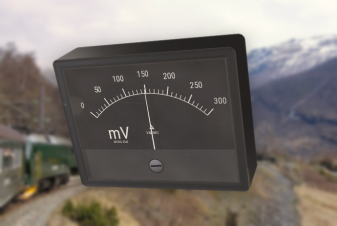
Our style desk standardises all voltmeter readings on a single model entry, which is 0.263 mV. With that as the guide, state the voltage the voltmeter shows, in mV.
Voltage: 150 mV
